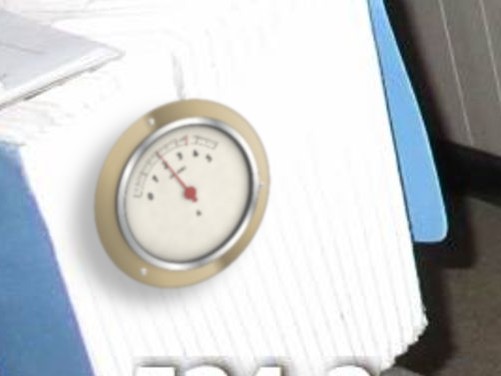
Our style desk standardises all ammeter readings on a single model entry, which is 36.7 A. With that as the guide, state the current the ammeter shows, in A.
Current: 2 A
